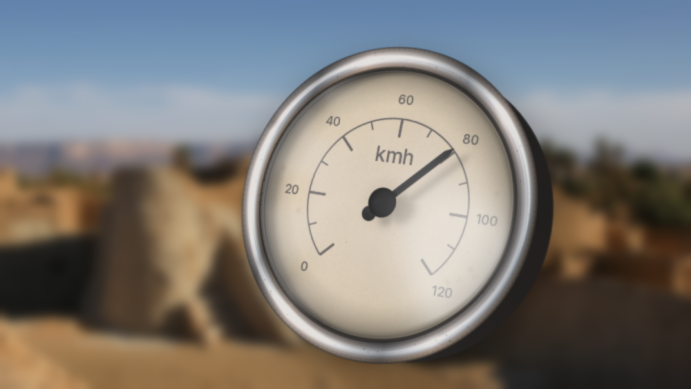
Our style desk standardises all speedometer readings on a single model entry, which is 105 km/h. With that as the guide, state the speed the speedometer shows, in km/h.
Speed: 80 km/h
